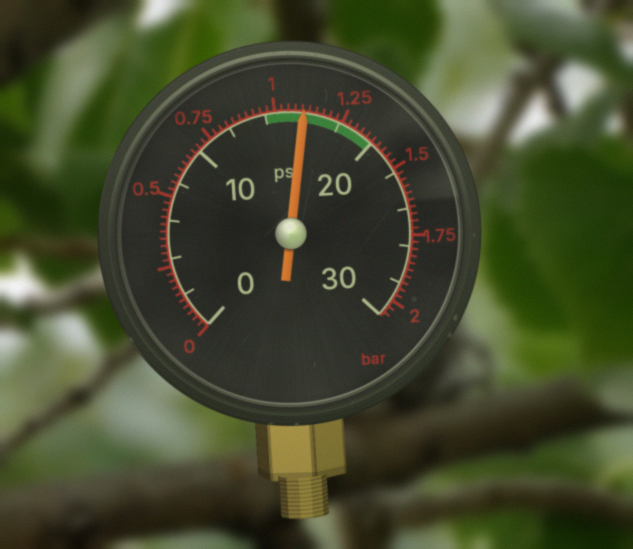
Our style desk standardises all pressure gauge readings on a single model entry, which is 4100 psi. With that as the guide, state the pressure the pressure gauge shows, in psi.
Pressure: 16 psi
